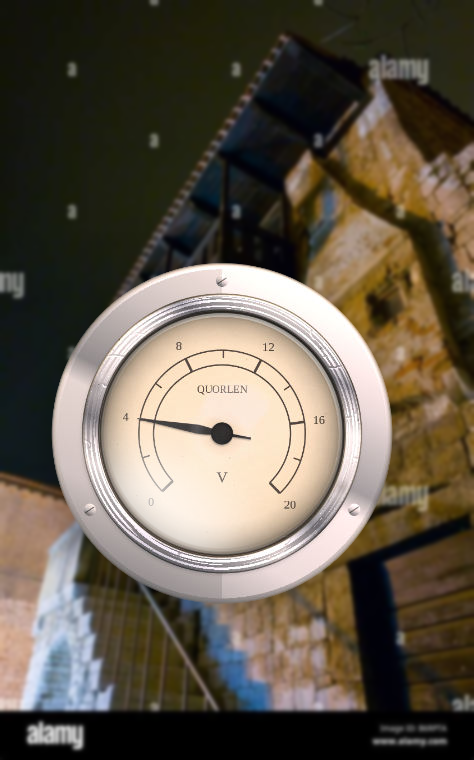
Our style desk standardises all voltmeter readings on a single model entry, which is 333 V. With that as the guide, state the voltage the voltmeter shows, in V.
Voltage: 4 V
